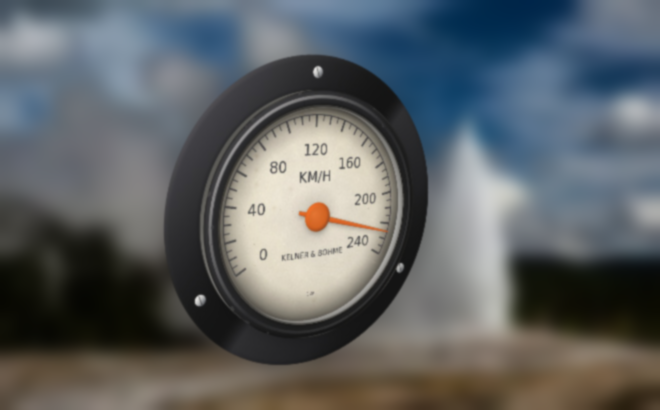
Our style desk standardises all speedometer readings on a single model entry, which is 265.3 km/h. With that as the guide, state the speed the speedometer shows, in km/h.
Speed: 225 km/h
